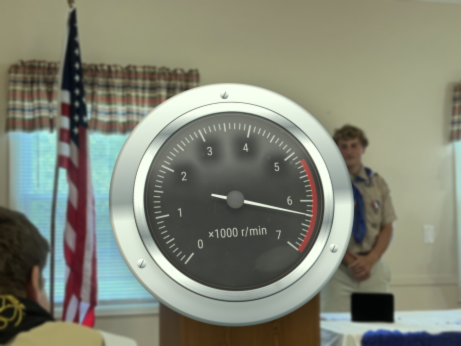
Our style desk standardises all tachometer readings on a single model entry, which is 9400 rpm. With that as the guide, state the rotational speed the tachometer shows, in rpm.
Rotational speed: 6300 rpm
